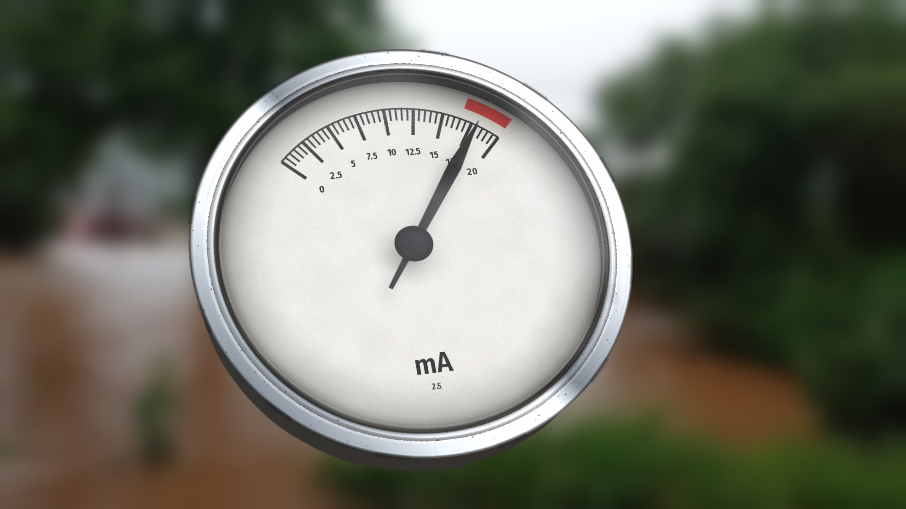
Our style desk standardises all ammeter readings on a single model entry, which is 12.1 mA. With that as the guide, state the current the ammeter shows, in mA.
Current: 18 mA
